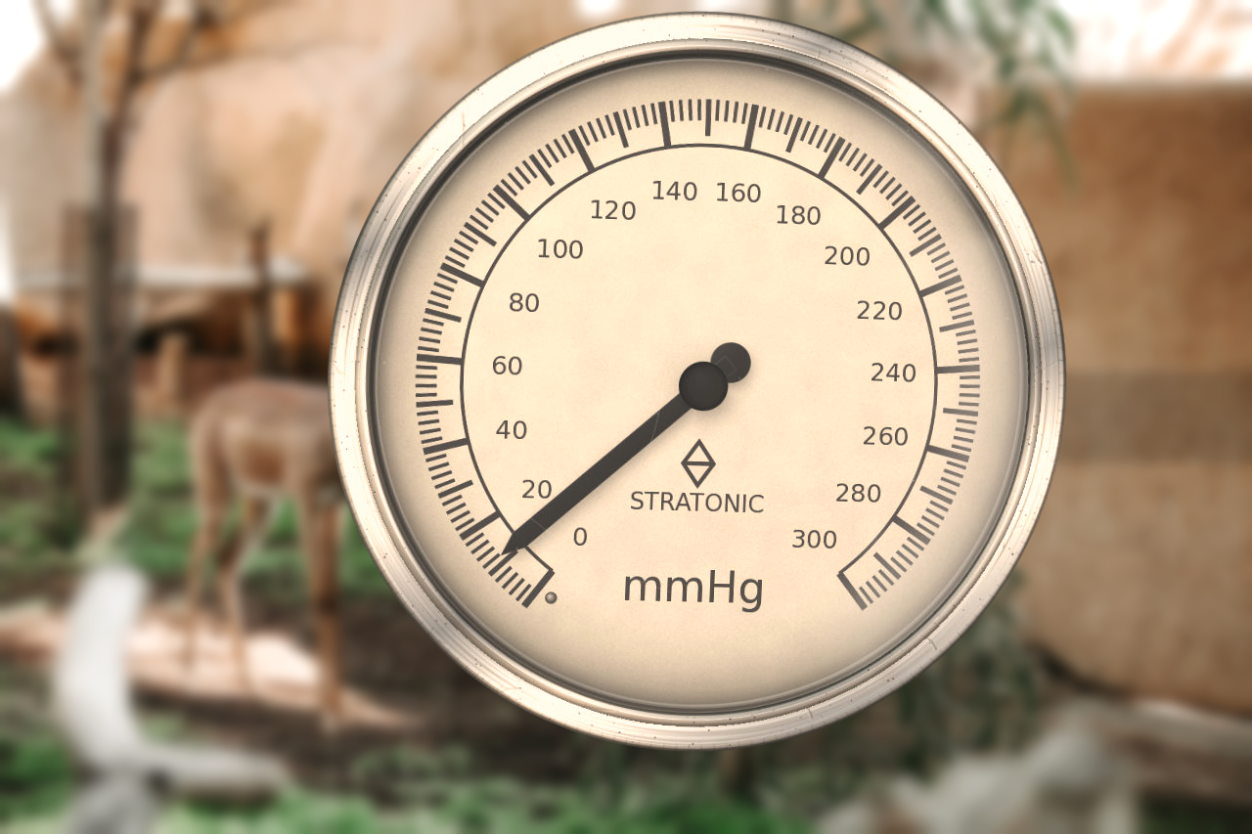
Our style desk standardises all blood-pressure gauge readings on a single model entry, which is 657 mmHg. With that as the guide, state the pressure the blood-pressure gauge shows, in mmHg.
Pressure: 12 mmHg
